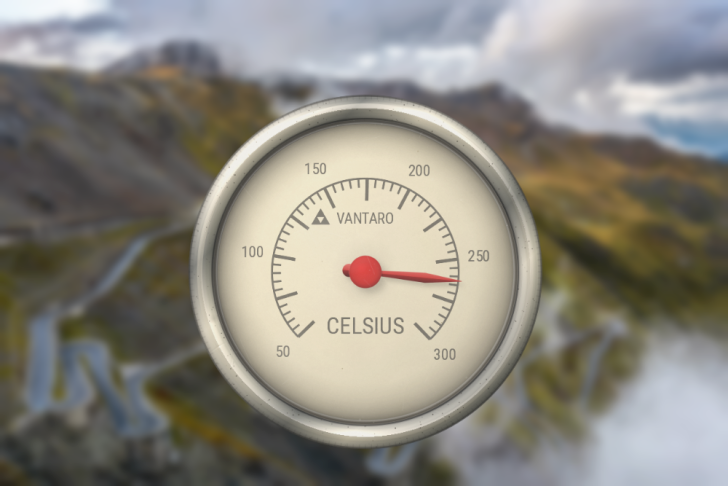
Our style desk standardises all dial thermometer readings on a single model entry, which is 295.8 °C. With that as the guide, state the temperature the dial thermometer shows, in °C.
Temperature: 262.5 °C
